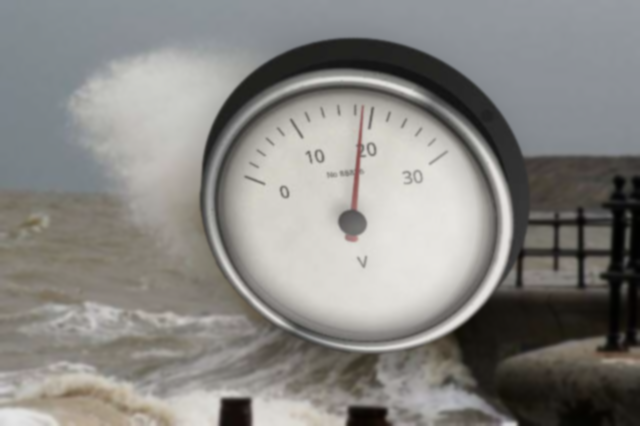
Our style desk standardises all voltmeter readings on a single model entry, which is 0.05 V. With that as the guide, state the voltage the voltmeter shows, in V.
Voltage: 19 V
